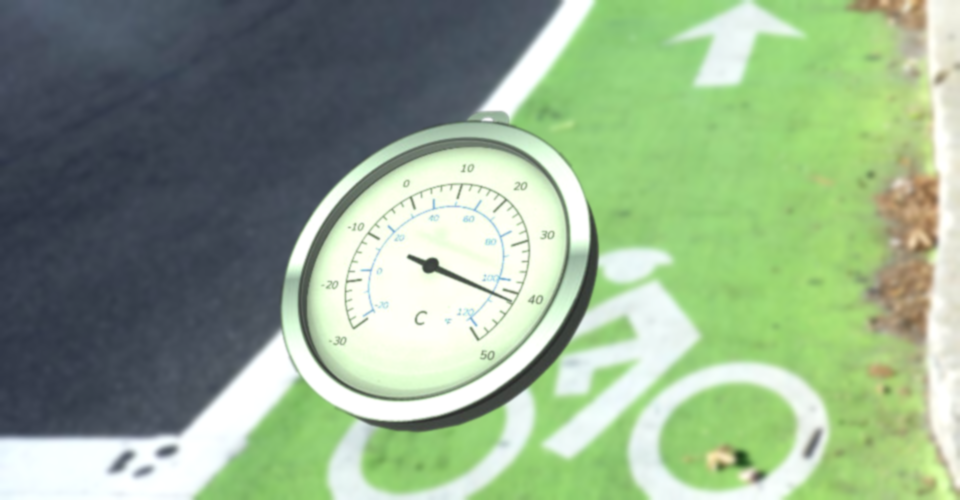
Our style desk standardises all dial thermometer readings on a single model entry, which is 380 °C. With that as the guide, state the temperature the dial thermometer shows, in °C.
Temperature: 42 °C
